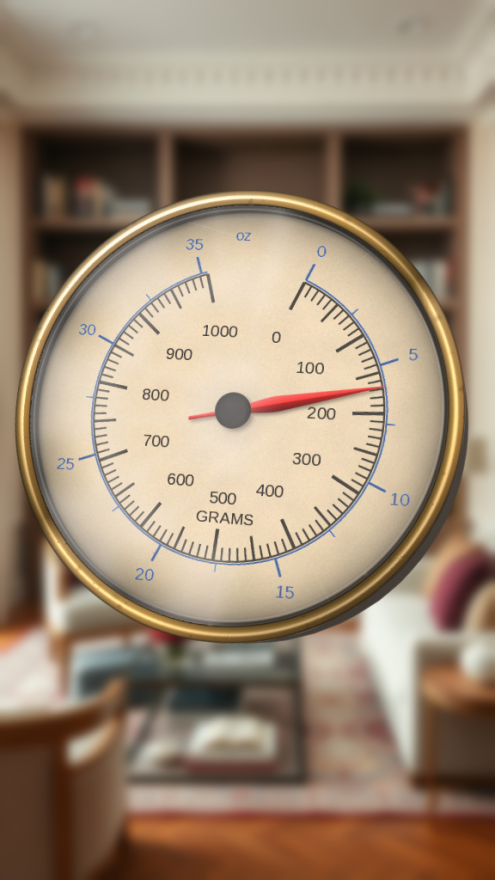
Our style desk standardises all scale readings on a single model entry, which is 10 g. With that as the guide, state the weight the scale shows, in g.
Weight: 170 g
